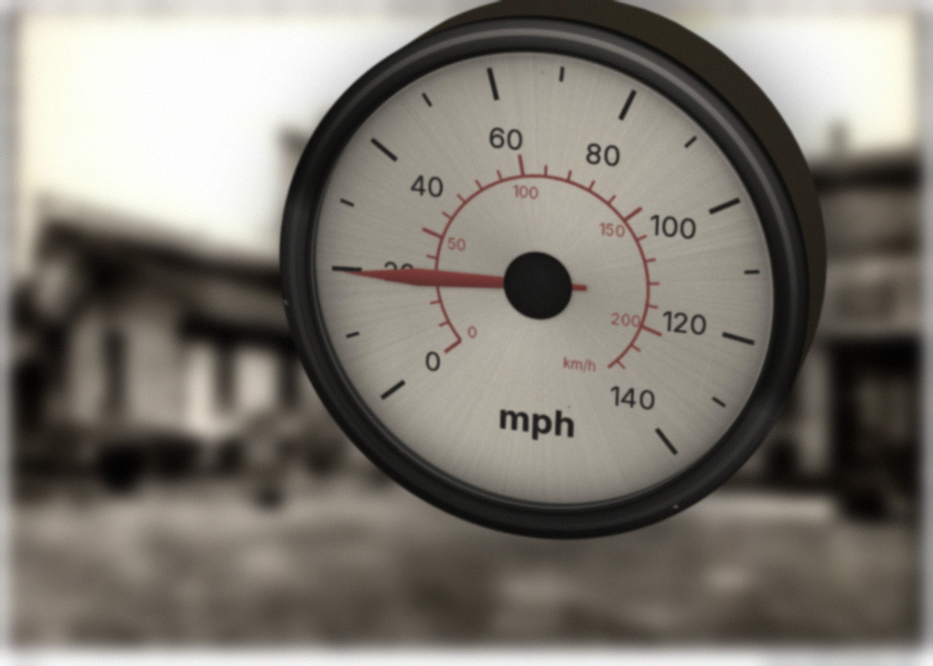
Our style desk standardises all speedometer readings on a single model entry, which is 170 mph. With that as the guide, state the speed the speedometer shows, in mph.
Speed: 20 mph
